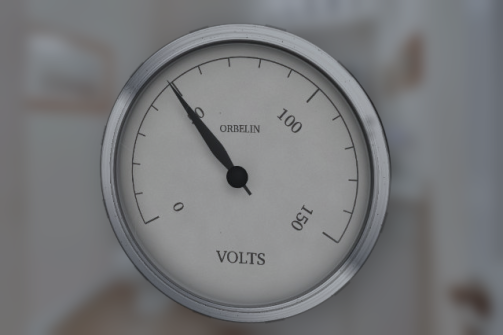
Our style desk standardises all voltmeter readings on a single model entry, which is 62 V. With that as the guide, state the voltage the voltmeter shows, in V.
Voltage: 50 V
